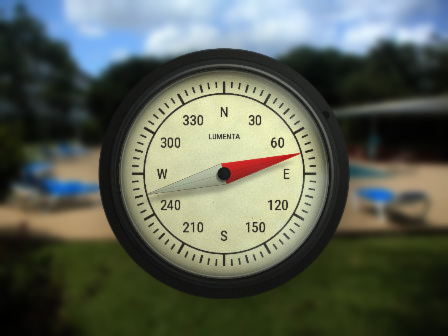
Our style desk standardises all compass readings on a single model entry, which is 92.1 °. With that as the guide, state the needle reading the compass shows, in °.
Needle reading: 75 °
